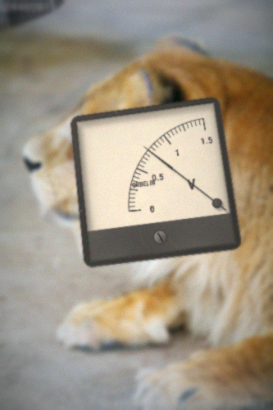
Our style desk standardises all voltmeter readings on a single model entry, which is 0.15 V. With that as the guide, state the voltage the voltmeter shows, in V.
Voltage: 0.75 V
